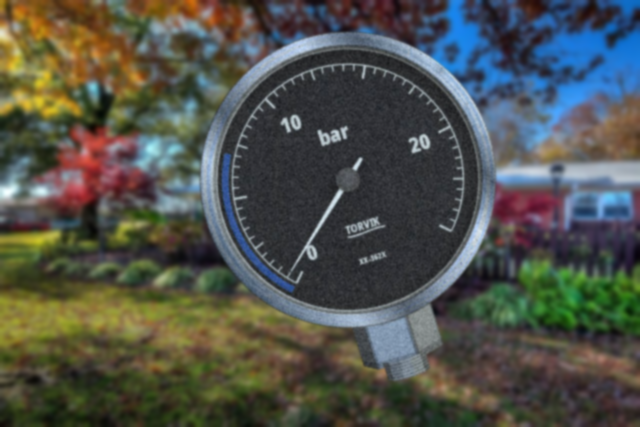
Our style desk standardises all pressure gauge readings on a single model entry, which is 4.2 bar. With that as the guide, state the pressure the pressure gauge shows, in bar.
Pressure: 0.5 bar
